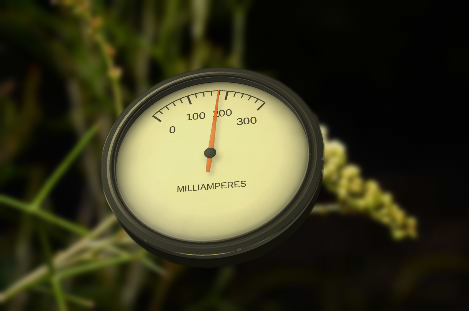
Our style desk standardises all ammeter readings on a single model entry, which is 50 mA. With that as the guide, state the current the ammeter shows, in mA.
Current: 180 mA
